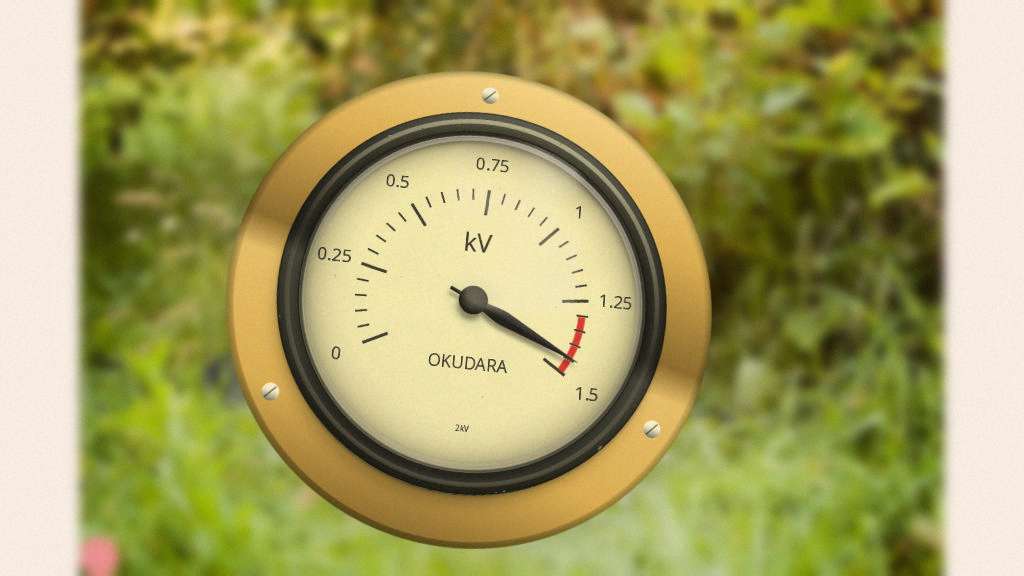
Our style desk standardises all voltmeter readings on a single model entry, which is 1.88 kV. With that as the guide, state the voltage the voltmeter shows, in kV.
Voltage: 1.45 kV
